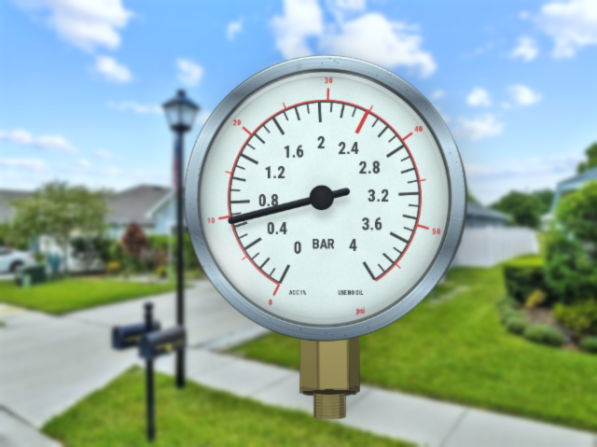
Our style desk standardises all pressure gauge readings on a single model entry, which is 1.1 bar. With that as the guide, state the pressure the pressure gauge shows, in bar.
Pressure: 0.65 bar
